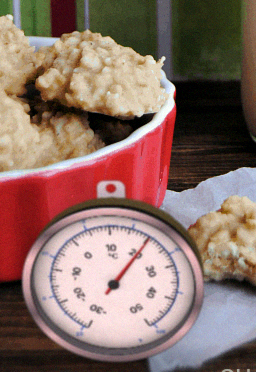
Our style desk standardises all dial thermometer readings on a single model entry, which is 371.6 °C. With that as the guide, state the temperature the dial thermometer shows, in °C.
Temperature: 20 °C
